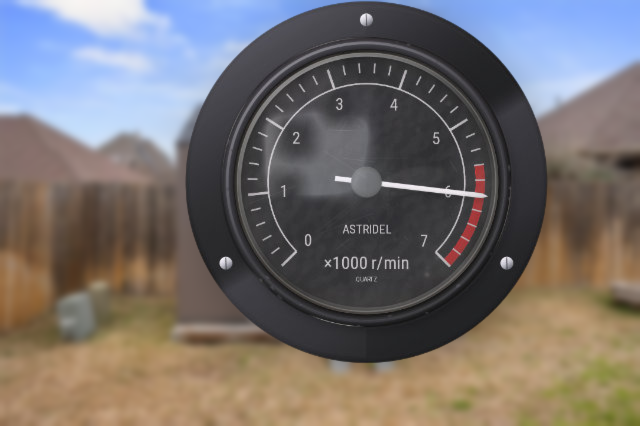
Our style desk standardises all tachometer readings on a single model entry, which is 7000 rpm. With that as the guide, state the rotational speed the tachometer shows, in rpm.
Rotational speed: 6000 rpm
